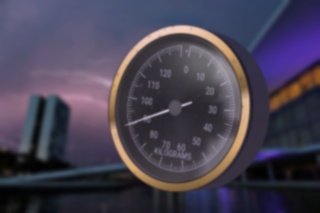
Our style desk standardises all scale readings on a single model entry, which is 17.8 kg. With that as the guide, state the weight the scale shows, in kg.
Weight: 90 kg
